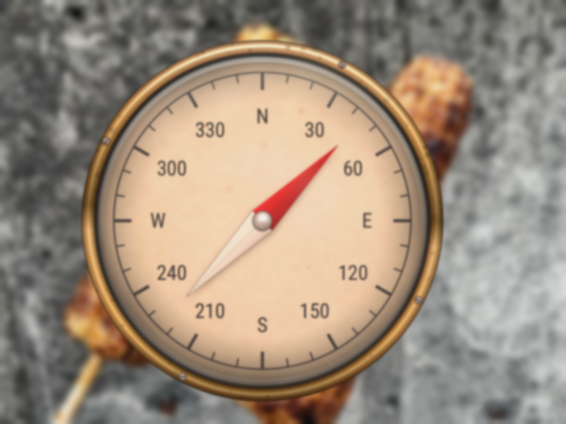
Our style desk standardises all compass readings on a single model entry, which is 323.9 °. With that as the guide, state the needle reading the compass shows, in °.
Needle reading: 45 °
